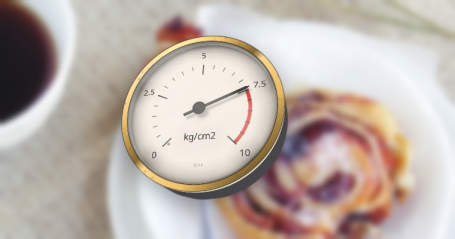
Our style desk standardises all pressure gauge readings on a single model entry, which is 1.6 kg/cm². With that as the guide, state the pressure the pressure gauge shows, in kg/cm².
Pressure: 7.5 kg/cm²
